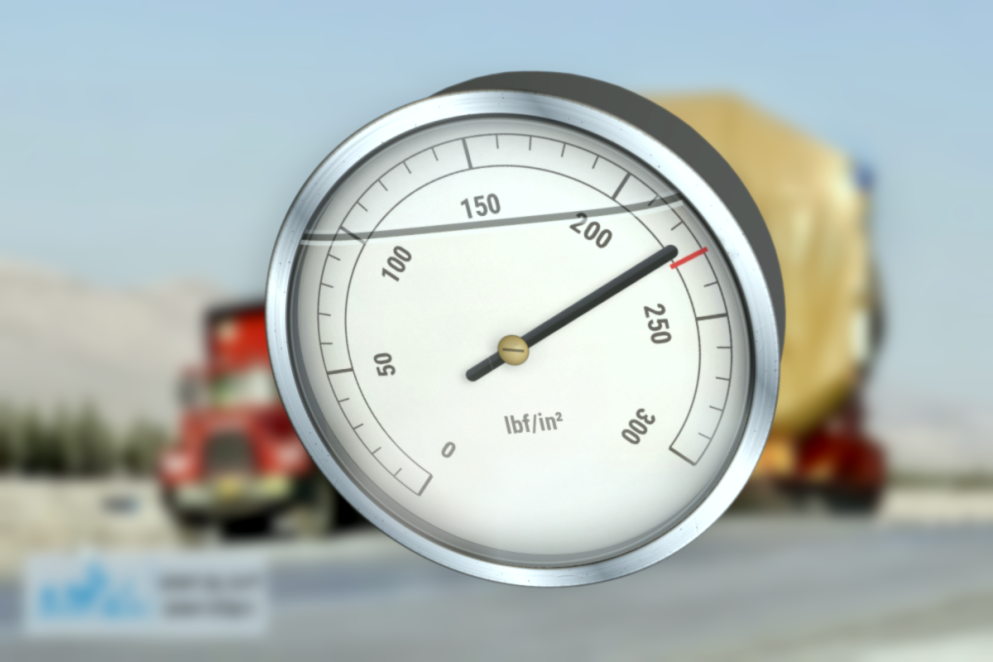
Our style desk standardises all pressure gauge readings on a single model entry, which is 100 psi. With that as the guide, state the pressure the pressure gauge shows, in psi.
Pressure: 225 psi
